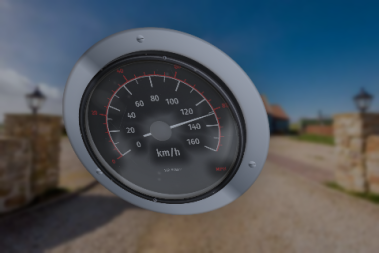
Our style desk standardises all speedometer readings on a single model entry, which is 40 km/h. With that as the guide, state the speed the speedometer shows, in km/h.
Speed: 130 km/h
